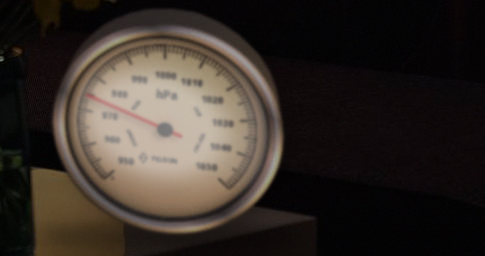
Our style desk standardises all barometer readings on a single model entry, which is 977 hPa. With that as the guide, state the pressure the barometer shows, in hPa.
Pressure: 975 hPa
